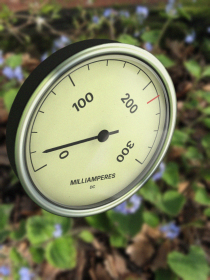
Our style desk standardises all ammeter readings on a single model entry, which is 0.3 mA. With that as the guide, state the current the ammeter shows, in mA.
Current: 20 mA
